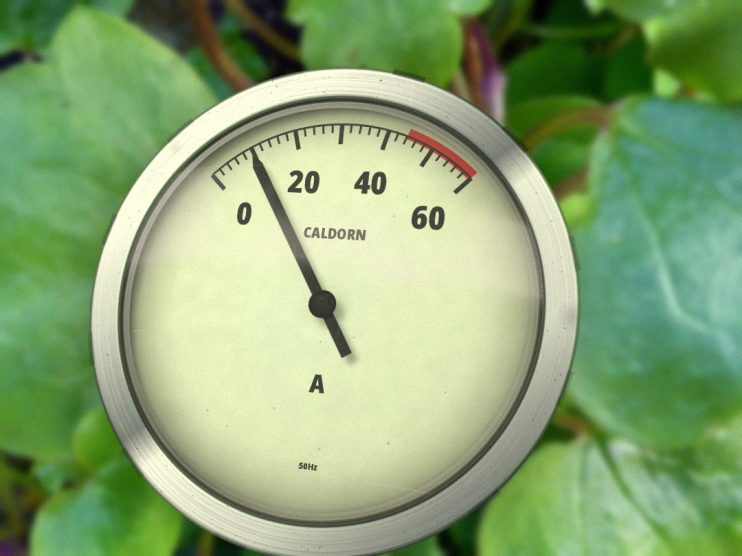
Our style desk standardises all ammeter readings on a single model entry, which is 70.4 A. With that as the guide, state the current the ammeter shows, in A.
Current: 10 A
